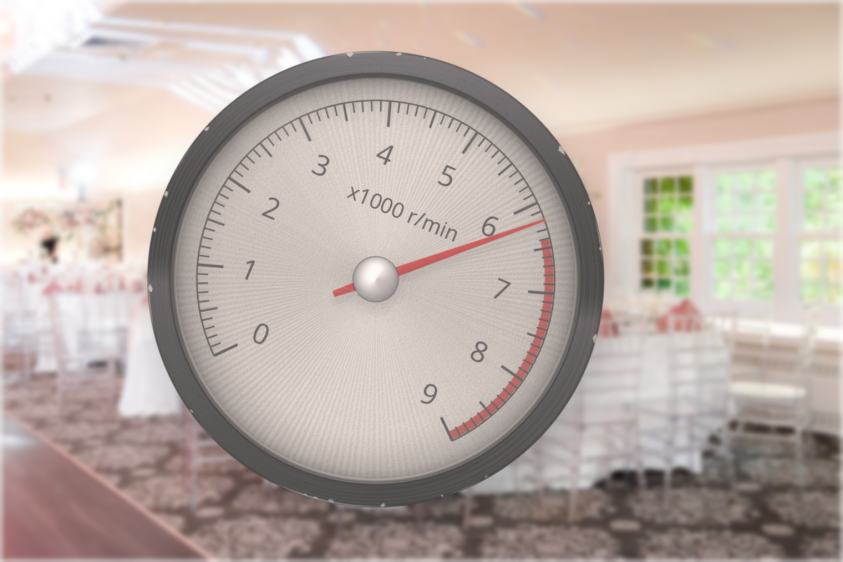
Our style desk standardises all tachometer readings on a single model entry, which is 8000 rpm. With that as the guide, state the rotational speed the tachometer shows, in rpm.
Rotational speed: 6200 rpm
